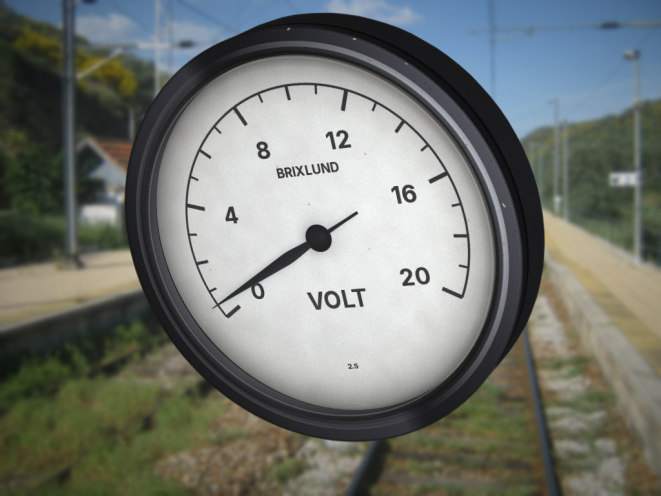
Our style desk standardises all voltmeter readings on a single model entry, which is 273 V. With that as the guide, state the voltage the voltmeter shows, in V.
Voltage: 0.5 V
